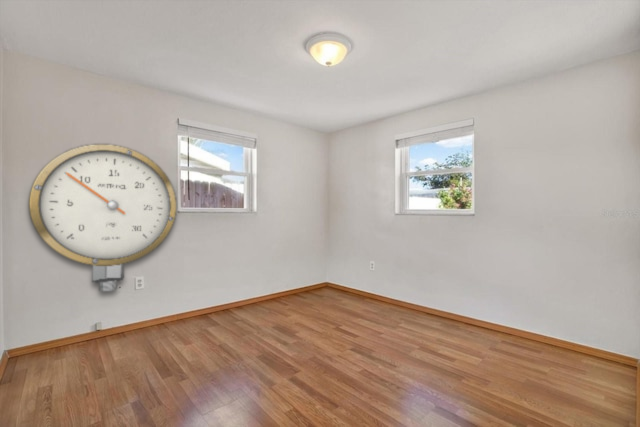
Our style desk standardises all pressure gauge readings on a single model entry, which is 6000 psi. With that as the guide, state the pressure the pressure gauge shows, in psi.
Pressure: 9 psi
